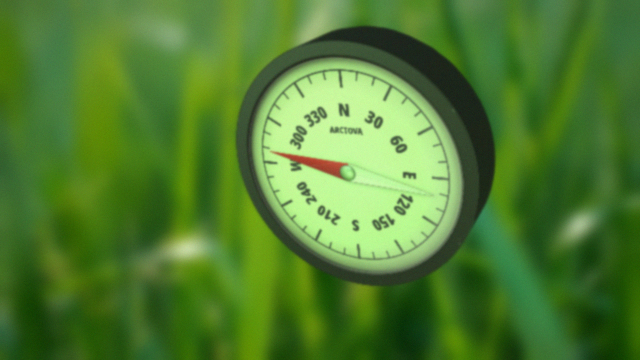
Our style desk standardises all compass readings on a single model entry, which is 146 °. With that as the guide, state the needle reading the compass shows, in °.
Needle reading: 280 °
